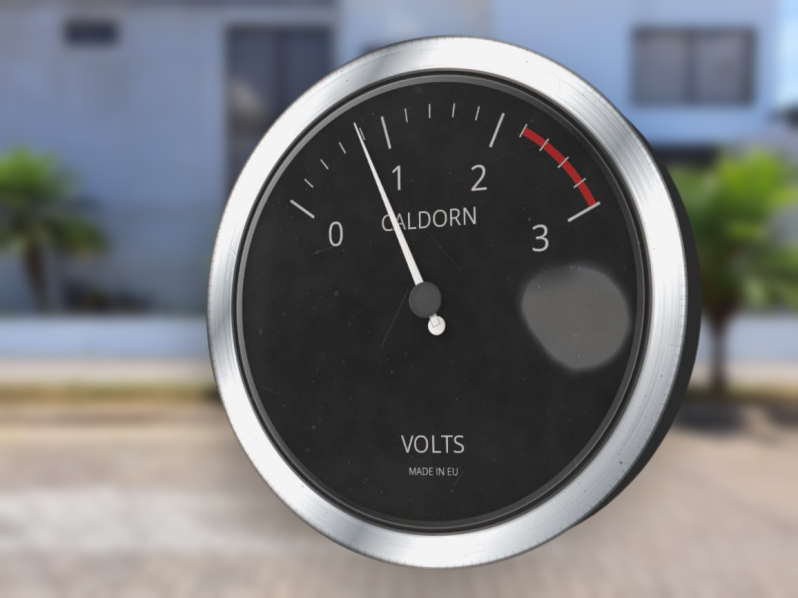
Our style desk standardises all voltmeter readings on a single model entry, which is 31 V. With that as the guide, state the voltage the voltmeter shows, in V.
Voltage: 0.8 V
